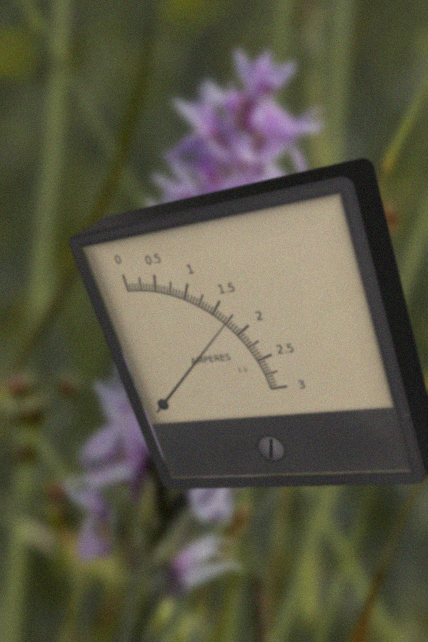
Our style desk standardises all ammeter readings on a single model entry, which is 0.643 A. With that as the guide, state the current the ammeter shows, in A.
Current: 1.75 A
